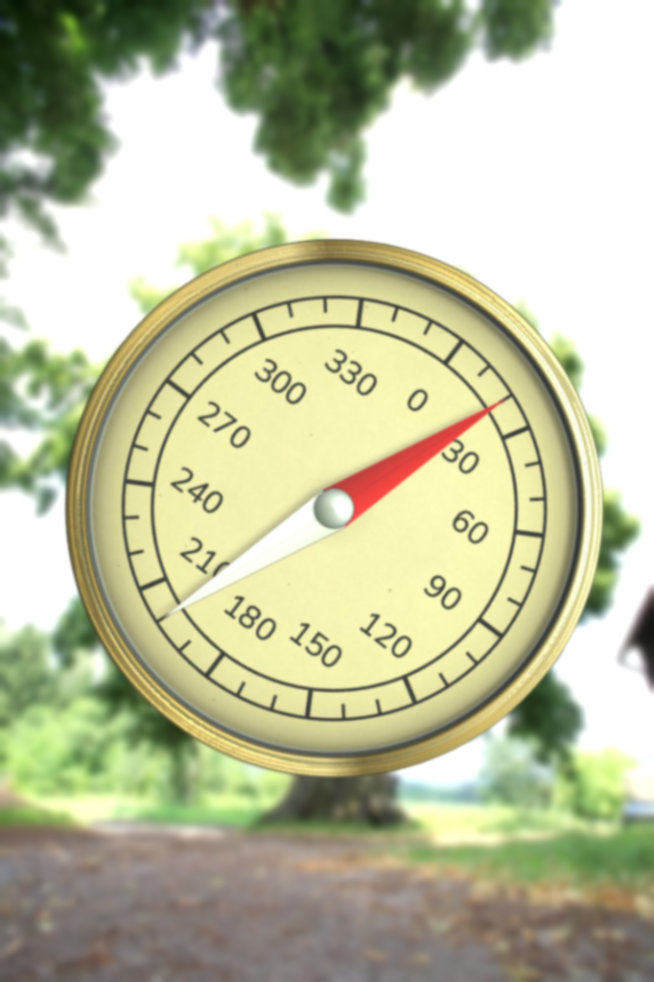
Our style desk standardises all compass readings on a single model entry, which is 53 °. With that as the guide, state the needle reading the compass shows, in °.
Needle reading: 20 °
